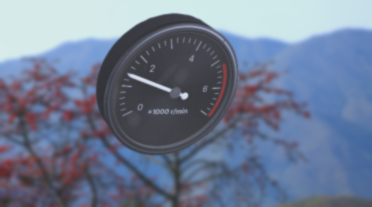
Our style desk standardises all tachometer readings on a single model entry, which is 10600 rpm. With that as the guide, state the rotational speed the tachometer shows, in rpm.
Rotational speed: 1400 rpm
